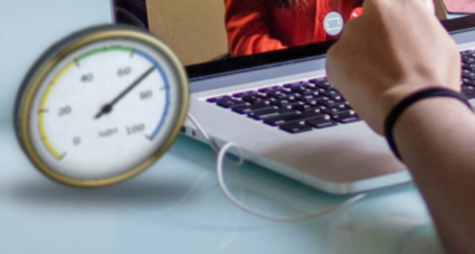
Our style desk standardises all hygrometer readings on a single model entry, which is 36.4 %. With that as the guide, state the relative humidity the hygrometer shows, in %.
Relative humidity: 70 %
